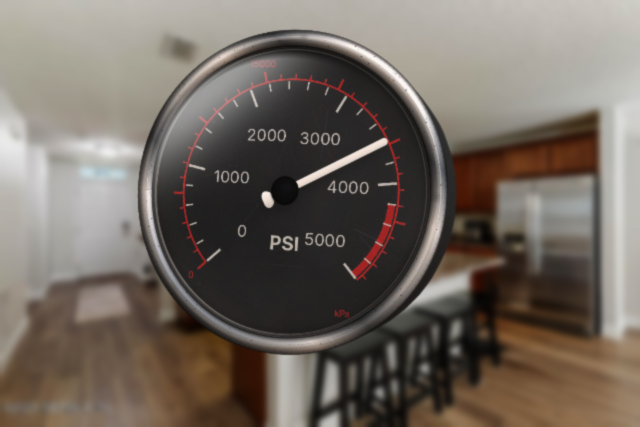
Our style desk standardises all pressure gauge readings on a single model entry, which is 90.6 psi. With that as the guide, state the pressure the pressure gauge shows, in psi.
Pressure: 3600 psi
